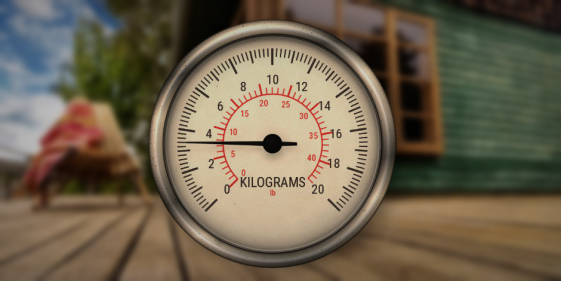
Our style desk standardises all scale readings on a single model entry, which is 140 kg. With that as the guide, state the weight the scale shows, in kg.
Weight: 3.4 kg
